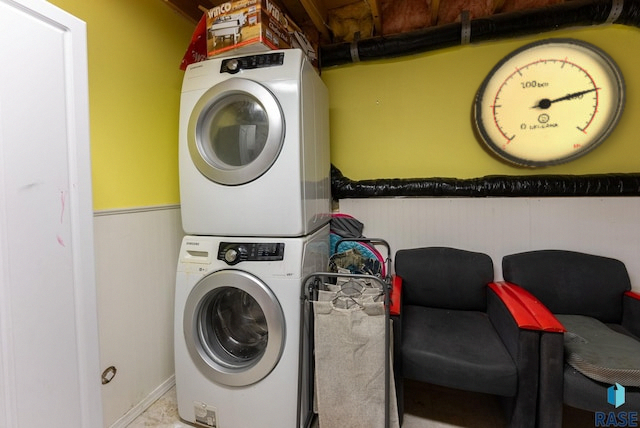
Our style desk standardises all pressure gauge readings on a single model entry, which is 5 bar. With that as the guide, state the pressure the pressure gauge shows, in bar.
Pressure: 200 bar
